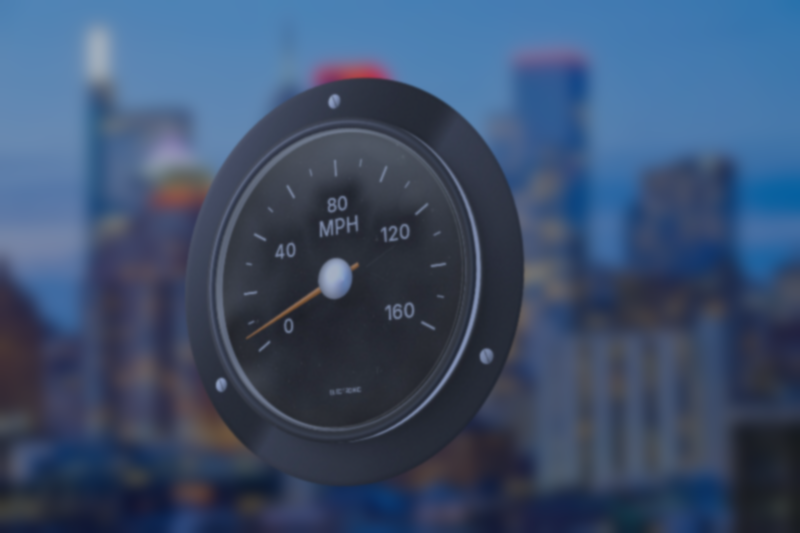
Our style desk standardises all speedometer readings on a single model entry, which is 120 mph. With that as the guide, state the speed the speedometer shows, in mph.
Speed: 5 mph
